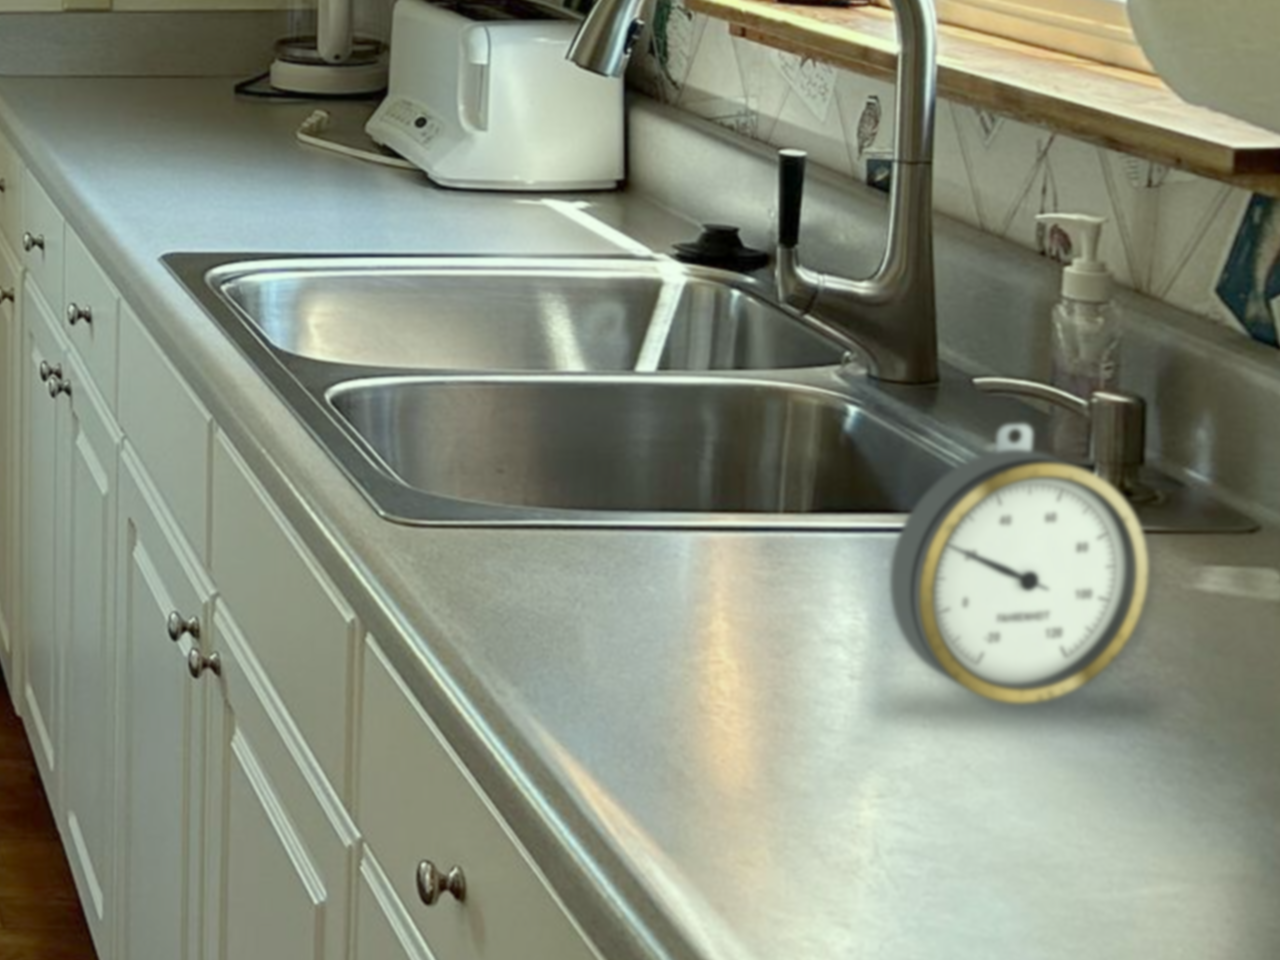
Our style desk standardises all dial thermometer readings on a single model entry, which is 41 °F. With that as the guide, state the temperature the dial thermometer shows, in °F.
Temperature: 20 °F
